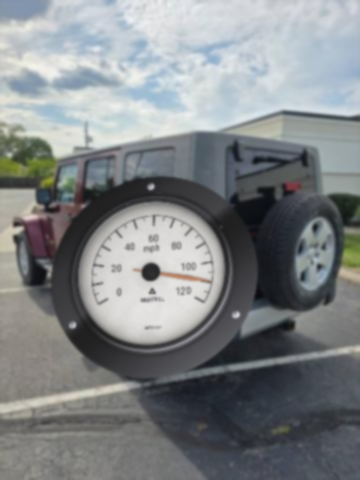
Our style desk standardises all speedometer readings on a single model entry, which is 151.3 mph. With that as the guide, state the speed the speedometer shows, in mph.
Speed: 110 mph
